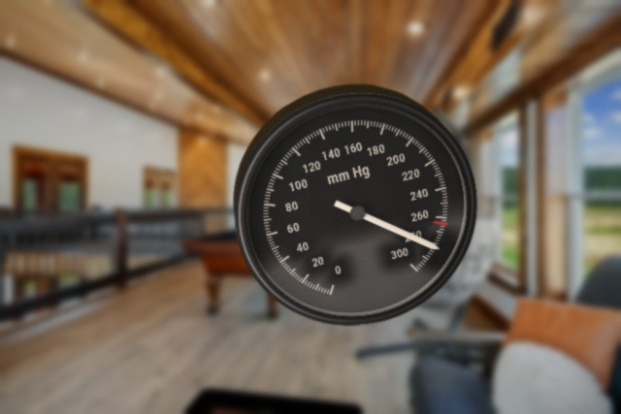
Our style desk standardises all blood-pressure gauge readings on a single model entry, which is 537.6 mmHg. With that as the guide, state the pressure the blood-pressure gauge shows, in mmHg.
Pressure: 280 mmHg
